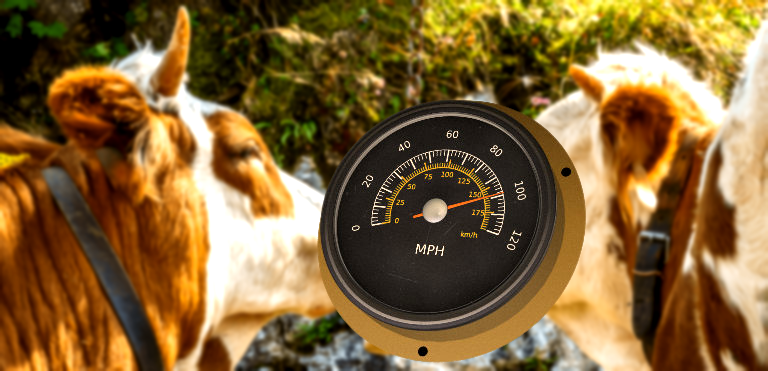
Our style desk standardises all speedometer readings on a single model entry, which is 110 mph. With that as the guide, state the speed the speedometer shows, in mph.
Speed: 100 mph
